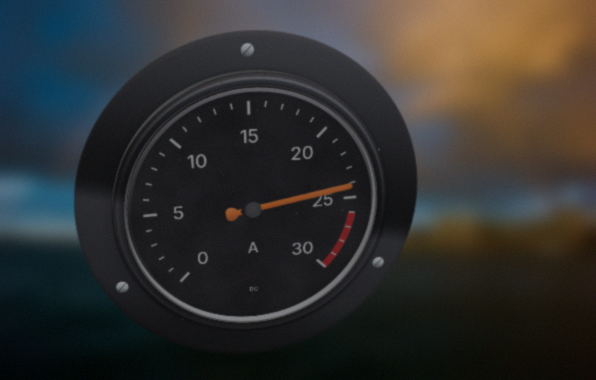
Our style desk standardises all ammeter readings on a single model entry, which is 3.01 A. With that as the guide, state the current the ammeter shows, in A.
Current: 24 A
